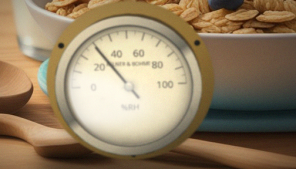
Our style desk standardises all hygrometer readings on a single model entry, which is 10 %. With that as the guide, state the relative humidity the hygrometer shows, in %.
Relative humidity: 30 %
